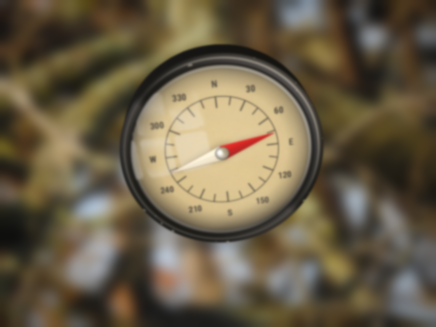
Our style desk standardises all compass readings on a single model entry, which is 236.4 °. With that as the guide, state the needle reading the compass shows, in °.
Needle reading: 75 °
